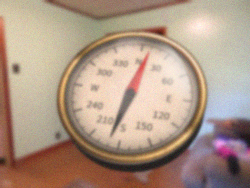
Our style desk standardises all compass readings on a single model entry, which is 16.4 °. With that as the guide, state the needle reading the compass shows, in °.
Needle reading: 10 °
